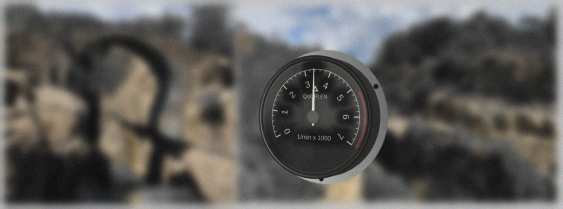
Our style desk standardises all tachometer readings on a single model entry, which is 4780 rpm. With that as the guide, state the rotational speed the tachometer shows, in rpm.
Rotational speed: 3400 rpm
